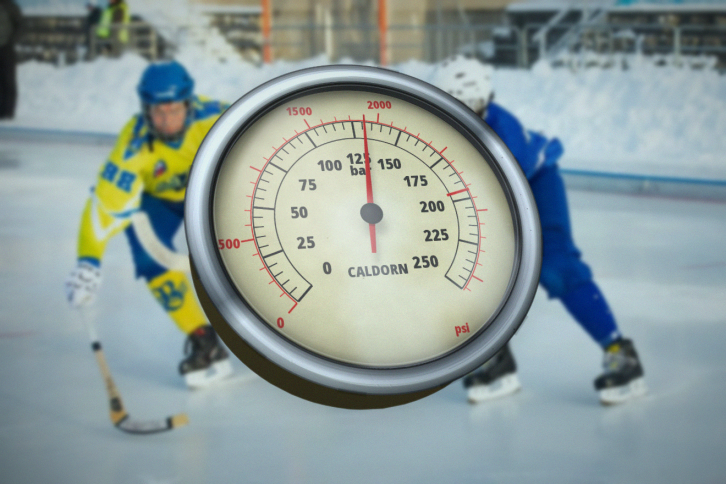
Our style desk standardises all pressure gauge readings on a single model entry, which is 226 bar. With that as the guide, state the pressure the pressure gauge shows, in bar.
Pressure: 130 bar
